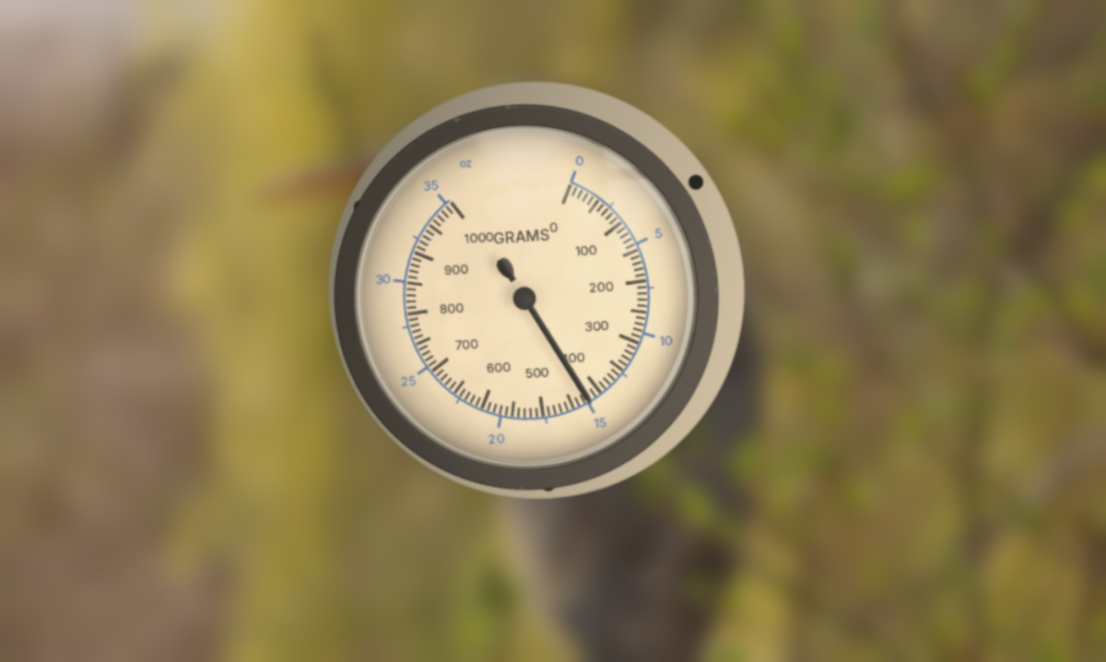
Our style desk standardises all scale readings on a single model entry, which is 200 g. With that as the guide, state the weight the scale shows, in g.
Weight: 420 g
